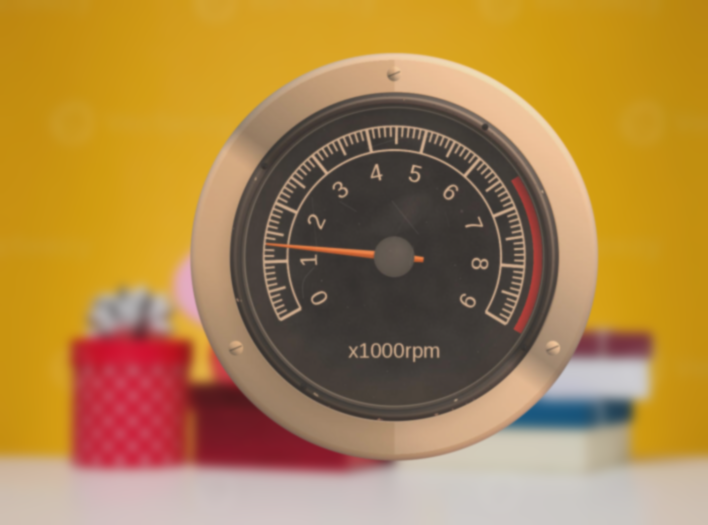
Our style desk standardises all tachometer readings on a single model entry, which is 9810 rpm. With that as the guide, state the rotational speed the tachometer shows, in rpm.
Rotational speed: 1300 rpm
